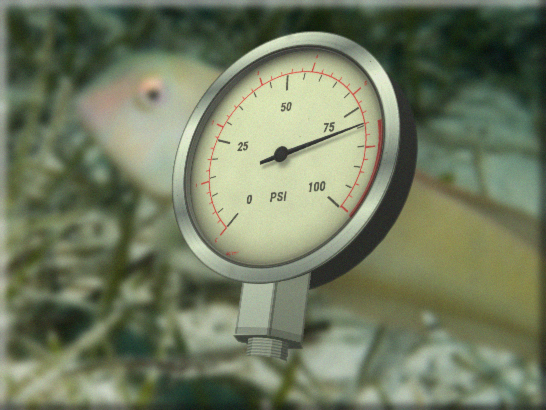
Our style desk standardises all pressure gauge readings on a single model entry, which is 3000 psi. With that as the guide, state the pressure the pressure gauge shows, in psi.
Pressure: 80 psi
